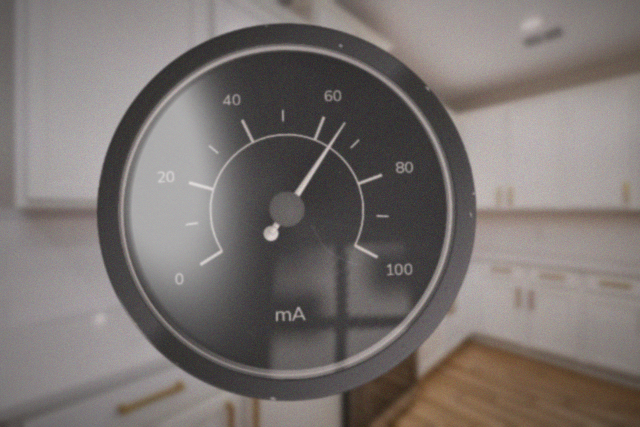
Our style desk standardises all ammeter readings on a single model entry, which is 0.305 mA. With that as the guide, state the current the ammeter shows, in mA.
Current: 65 mA
